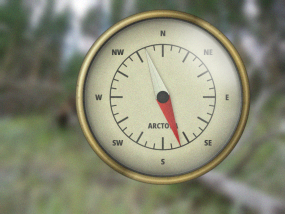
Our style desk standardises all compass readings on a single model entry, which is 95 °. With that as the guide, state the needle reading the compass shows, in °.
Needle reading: 160 °
